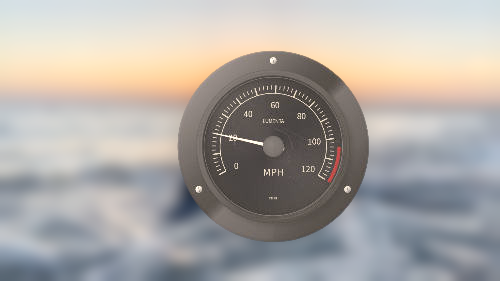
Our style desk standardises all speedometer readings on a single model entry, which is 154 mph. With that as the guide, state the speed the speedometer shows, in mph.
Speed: 20 mph
